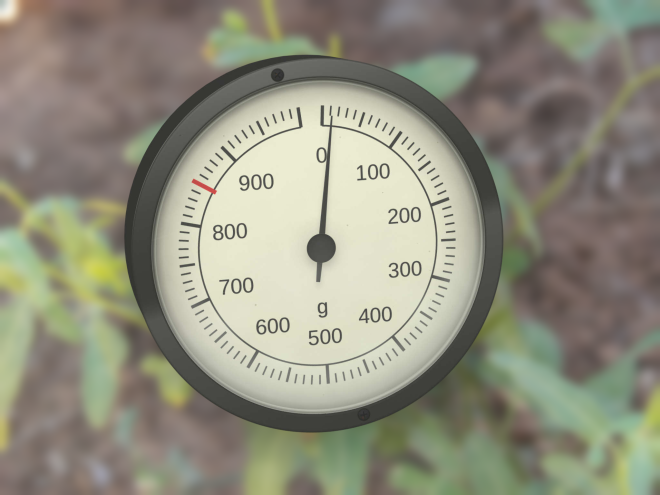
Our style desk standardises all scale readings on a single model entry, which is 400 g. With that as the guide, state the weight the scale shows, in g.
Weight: 10 g
